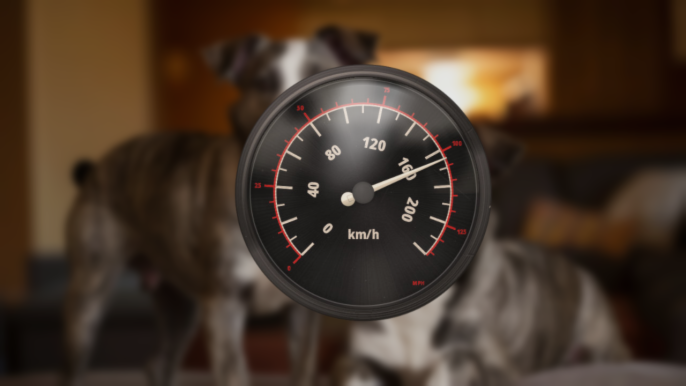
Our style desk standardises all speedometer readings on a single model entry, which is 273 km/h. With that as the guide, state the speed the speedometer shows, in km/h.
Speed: 165 km/h
